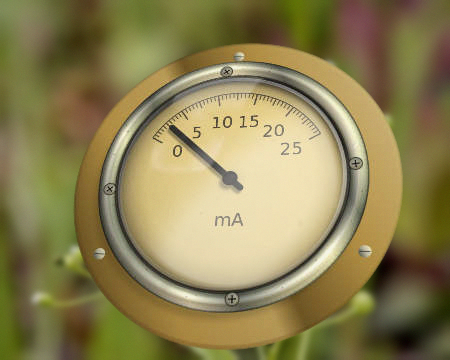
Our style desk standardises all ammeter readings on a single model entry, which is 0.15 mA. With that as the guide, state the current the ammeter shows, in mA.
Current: 2.5 mA
